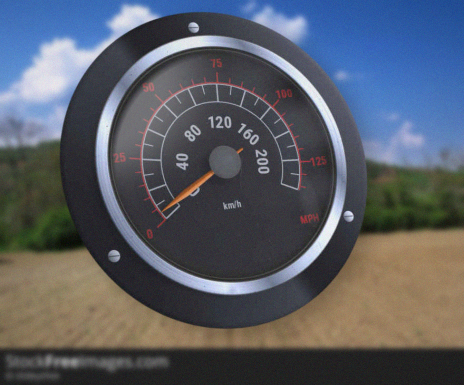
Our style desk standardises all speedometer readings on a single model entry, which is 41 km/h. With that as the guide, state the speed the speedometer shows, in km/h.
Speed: 5 km/h
